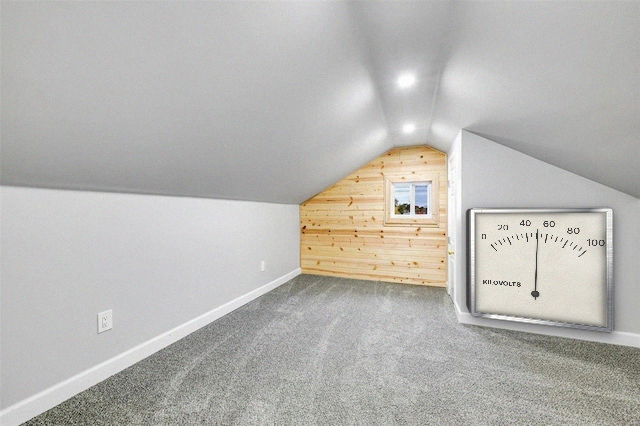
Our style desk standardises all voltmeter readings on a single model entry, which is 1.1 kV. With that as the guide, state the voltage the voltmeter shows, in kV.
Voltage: 50 kV
